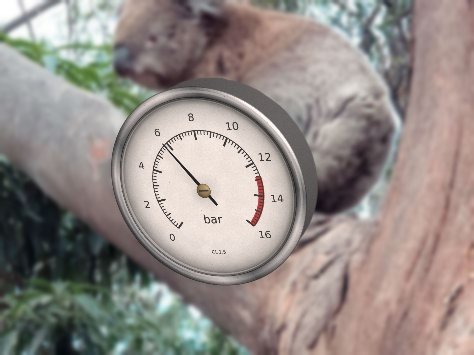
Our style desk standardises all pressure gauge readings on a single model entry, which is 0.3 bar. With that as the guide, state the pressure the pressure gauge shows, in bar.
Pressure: 6 bar
